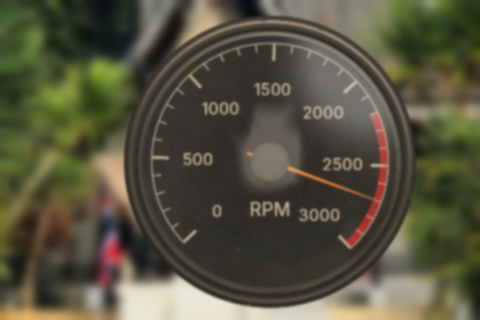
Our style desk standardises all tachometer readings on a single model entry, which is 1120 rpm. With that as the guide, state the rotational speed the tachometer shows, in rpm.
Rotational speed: 2700 rpm
